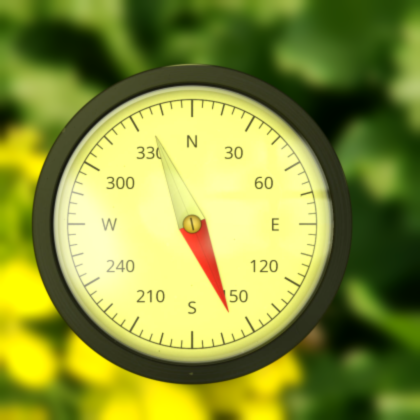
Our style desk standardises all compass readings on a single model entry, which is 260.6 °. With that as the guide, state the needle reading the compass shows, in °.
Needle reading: 157.5 °
